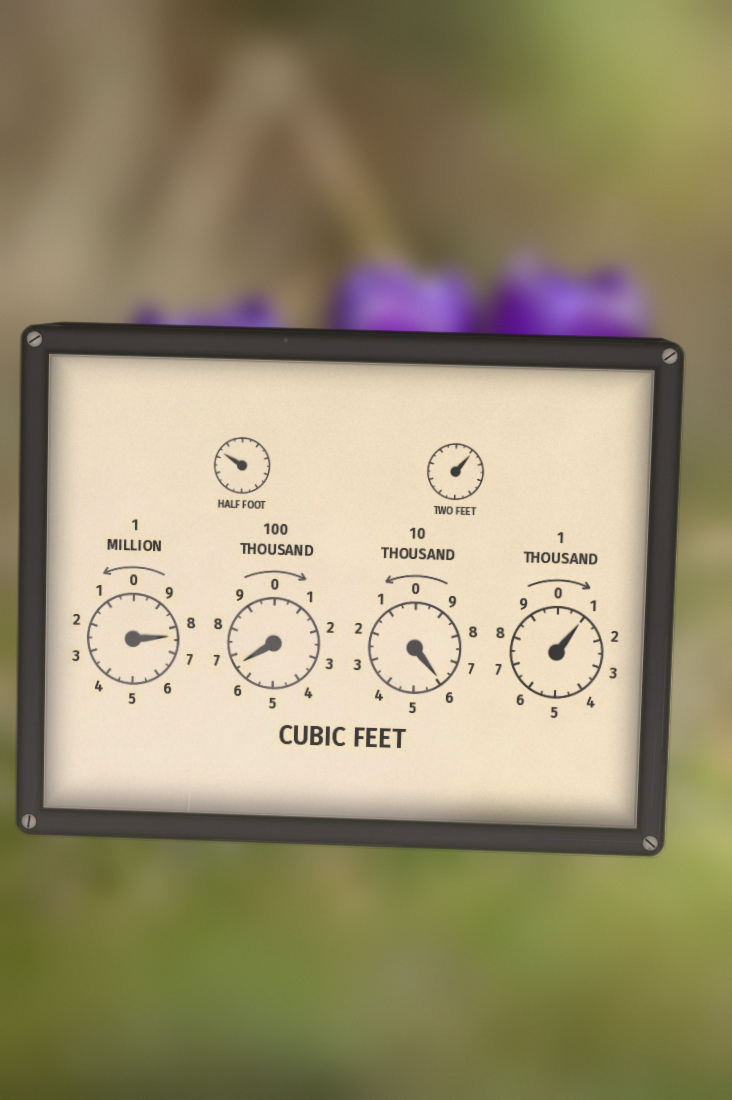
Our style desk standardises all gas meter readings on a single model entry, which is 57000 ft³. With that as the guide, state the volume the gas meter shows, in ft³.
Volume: 766100 ft³
